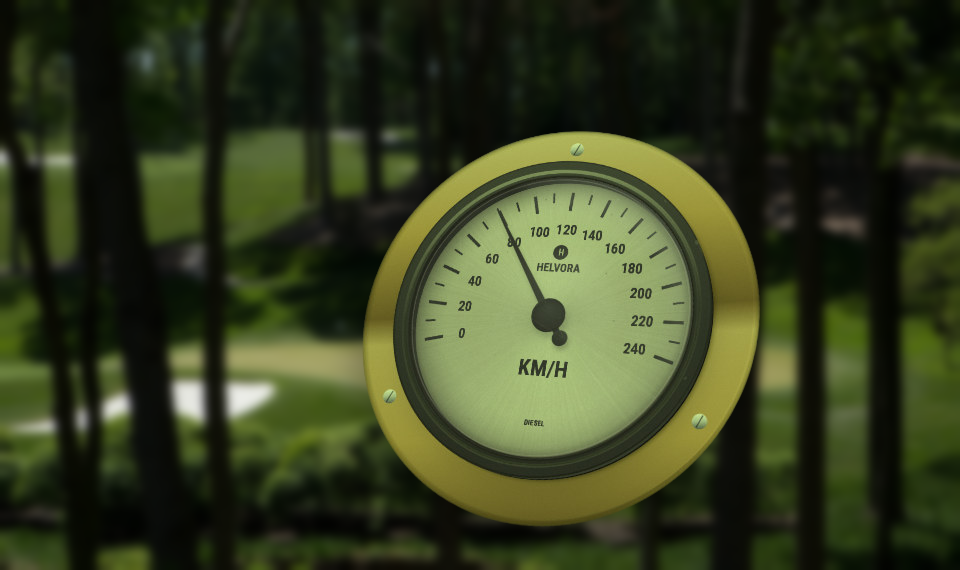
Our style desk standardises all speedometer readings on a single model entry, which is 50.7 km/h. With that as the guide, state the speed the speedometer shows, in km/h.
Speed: 80 km/h
